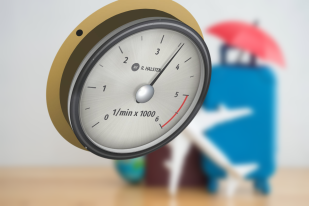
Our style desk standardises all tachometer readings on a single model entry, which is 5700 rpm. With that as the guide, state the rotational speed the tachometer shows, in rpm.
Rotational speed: 3500 rpm
